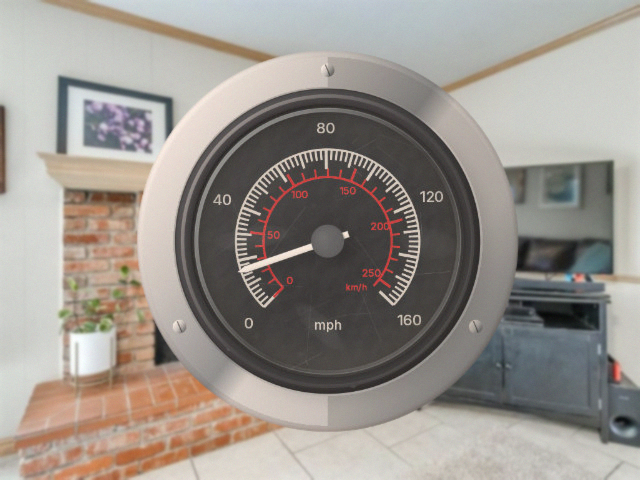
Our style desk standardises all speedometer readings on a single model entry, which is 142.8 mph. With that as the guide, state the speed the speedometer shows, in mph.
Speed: 16 mph
